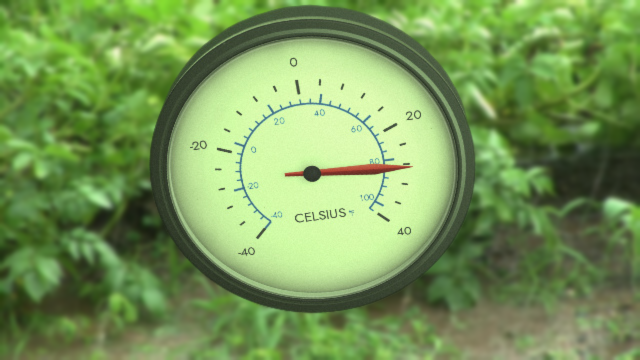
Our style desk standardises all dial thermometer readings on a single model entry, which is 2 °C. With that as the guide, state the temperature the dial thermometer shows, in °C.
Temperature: 28 °C
